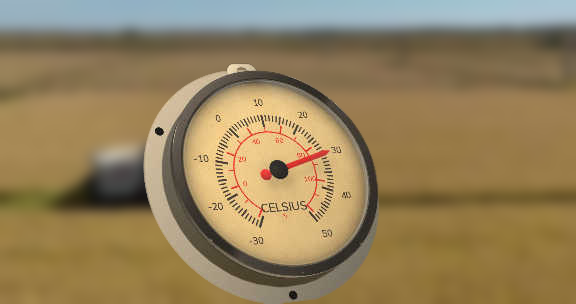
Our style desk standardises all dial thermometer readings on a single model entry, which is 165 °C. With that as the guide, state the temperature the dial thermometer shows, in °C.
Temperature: 30 °C
